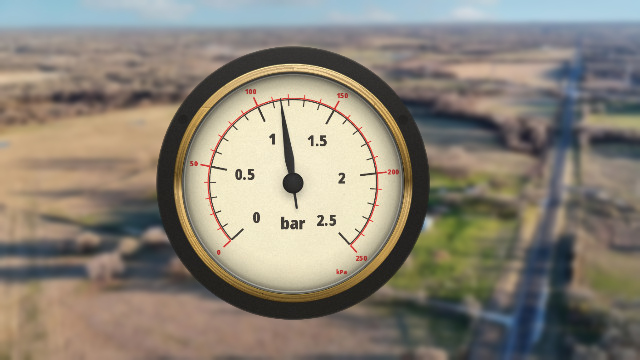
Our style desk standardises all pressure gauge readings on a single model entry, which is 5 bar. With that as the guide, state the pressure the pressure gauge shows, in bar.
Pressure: 1.15 bar
